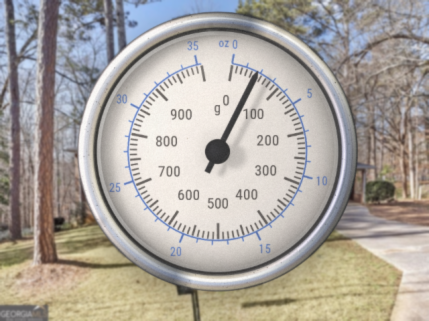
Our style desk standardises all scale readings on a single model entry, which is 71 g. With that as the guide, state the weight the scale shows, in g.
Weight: 50 g
